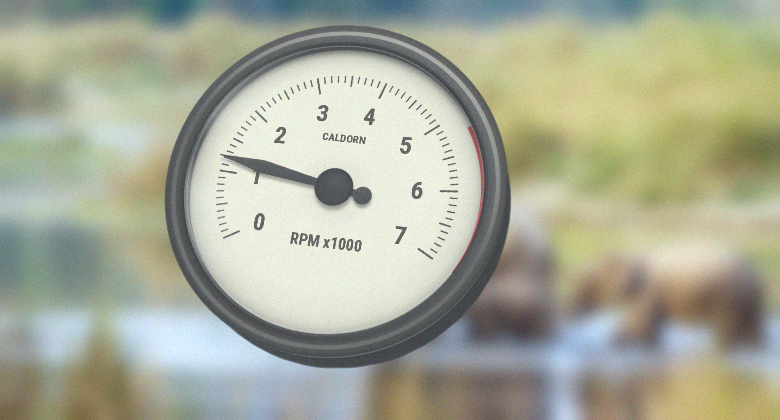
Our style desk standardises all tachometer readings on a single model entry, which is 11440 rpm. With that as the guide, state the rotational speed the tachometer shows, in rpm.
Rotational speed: 1200 rpm
